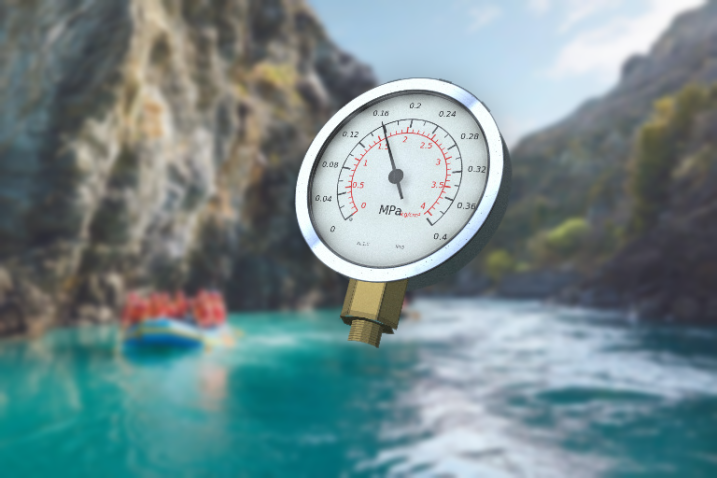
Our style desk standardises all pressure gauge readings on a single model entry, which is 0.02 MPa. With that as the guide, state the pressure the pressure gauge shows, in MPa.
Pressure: 0.16 MPa
